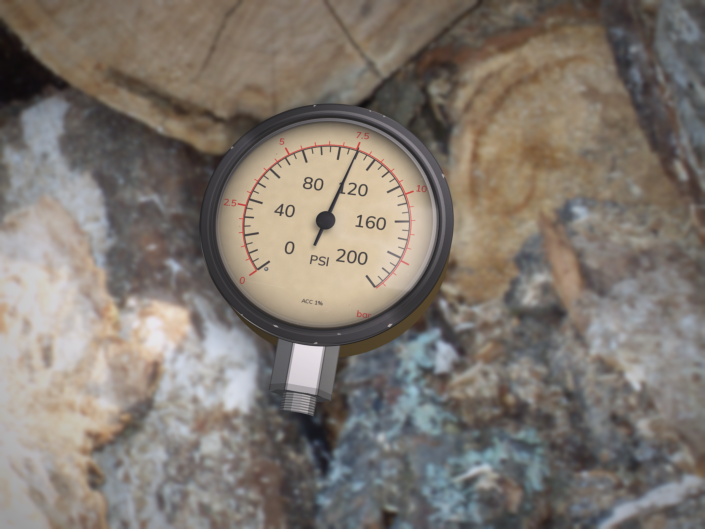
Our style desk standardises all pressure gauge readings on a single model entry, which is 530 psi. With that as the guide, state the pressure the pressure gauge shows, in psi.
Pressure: 110 psi
